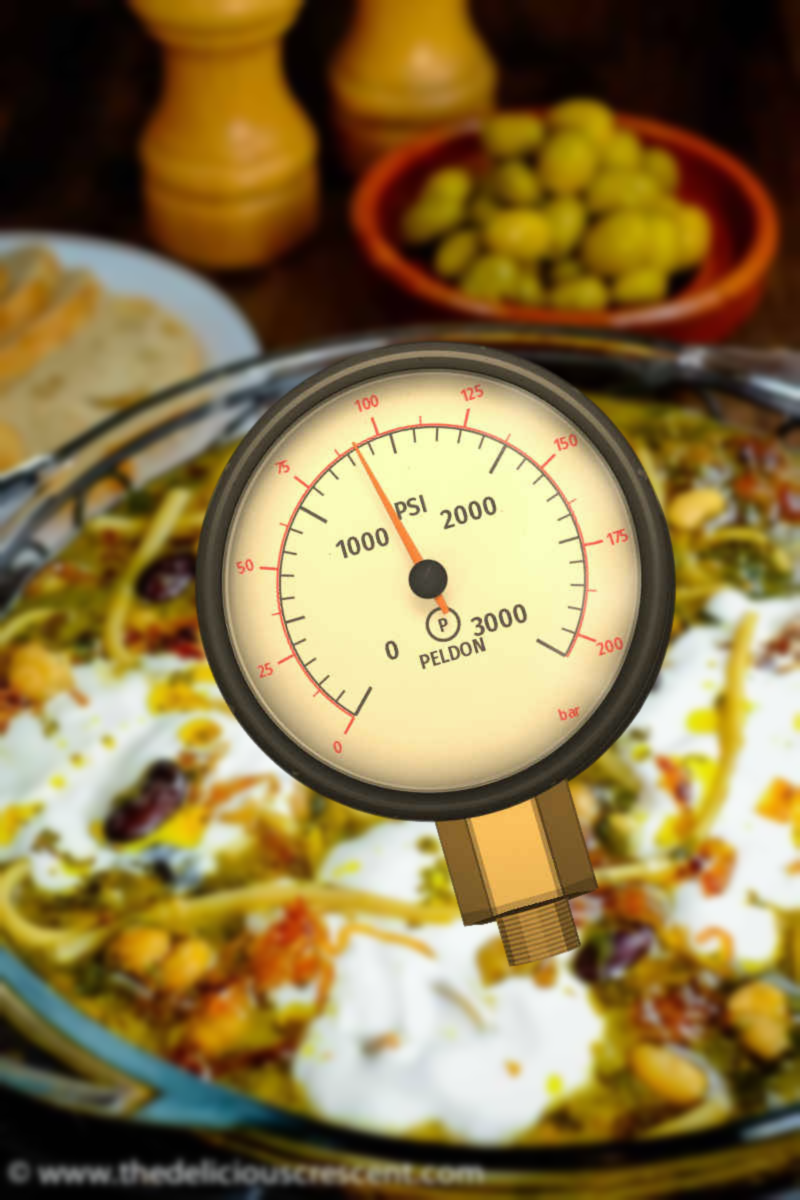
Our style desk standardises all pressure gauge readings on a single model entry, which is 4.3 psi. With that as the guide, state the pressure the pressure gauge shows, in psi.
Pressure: 1350 psi
